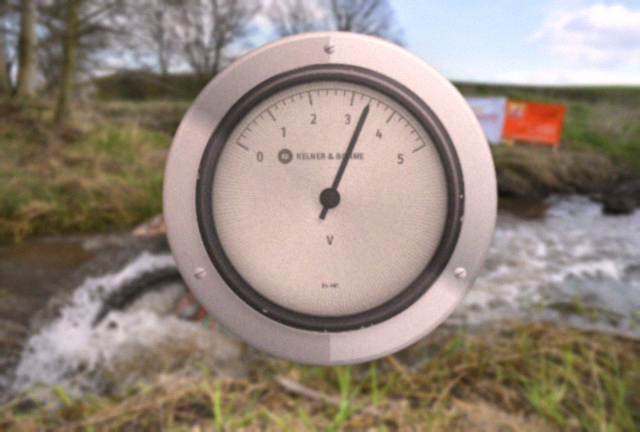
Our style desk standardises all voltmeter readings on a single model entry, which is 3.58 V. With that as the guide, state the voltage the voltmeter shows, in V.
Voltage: 3.4 V
